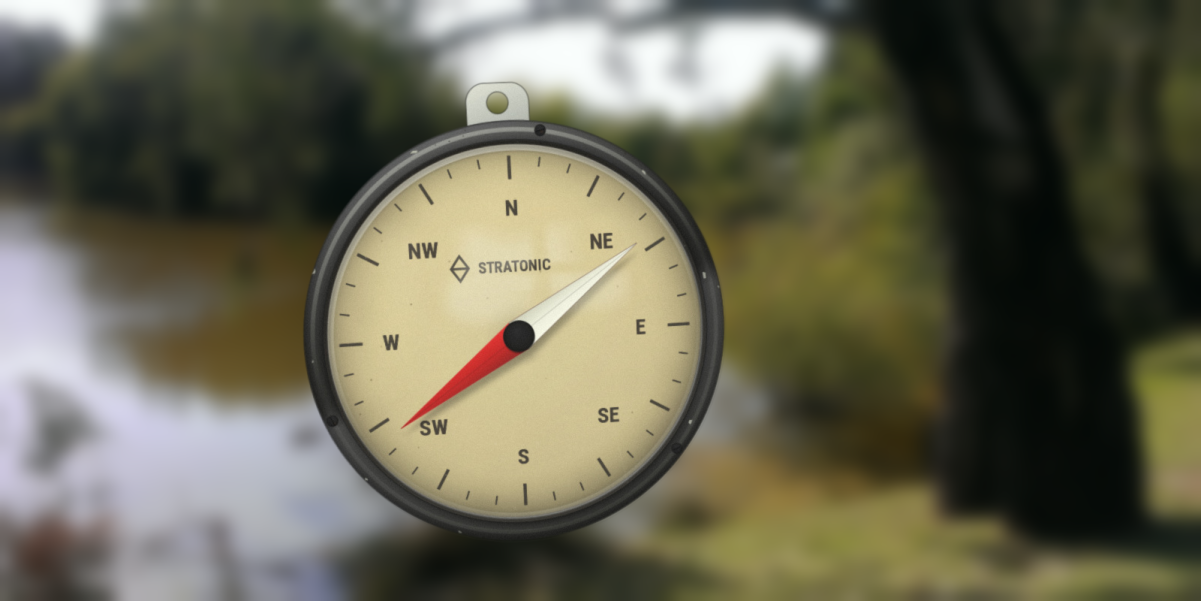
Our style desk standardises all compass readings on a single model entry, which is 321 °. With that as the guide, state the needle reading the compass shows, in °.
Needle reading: 235 °
